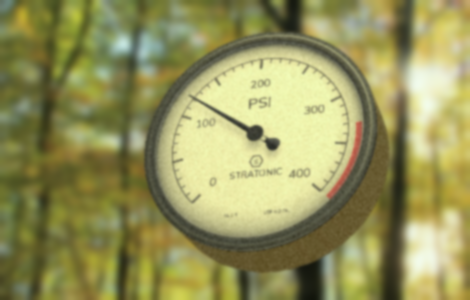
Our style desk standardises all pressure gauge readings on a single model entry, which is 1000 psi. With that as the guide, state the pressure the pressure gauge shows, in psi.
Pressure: 120 psi
